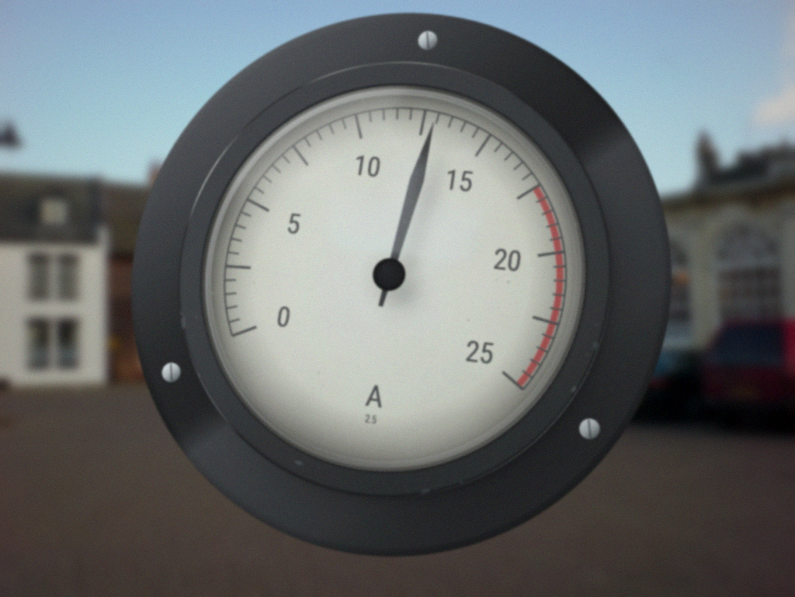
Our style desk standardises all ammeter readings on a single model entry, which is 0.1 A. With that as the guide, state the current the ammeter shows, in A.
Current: 13 A
